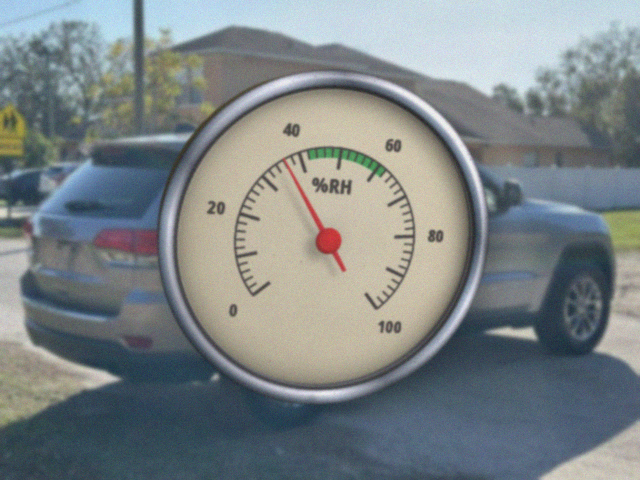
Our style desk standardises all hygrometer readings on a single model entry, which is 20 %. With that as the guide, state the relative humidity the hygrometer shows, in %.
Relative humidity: 36 %
